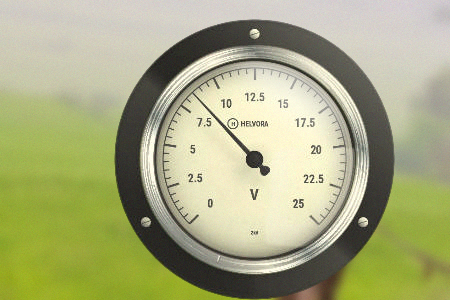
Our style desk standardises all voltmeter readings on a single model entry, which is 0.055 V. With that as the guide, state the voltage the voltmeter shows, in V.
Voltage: 8.5 V
